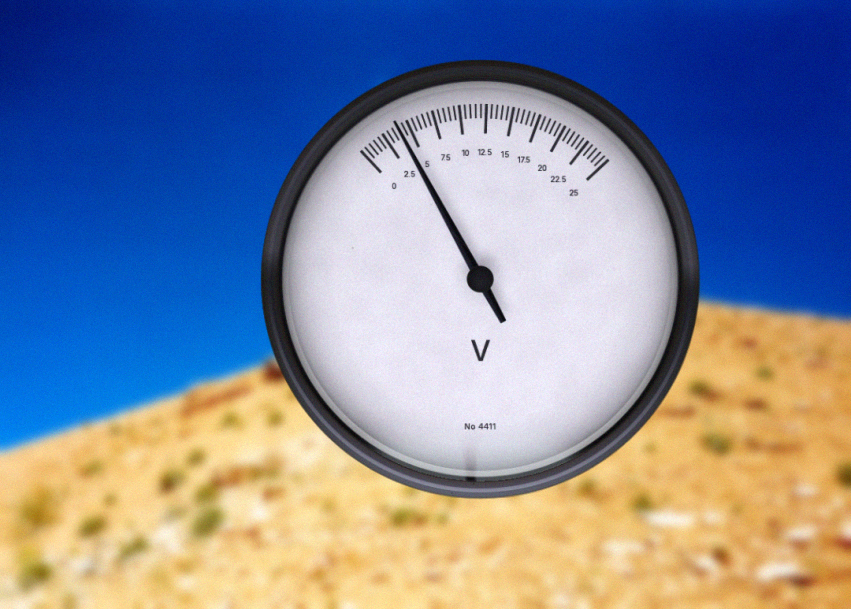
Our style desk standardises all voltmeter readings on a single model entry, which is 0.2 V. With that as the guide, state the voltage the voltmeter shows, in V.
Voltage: 4 V
